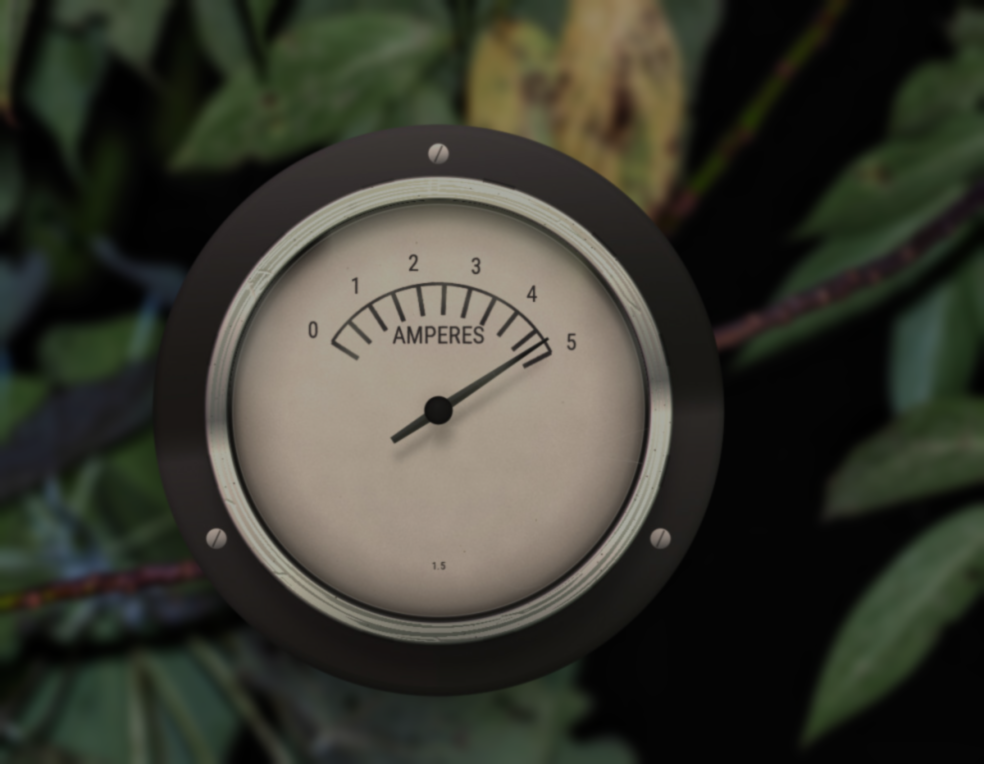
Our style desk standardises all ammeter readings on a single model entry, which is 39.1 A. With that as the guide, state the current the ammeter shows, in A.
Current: 4.75 A
